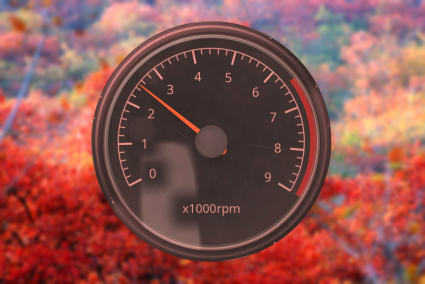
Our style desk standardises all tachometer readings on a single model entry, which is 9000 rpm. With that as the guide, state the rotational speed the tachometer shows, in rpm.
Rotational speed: 2500 rpm
